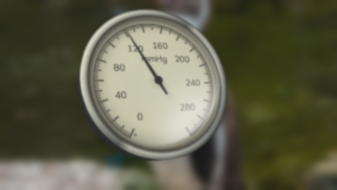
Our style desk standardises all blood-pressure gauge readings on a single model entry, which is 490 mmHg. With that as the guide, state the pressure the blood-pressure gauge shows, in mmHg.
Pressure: 120 mmHg
